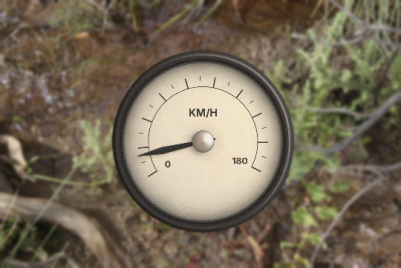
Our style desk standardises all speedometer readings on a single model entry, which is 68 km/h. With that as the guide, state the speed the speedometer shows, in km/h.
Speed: 15 km/h
